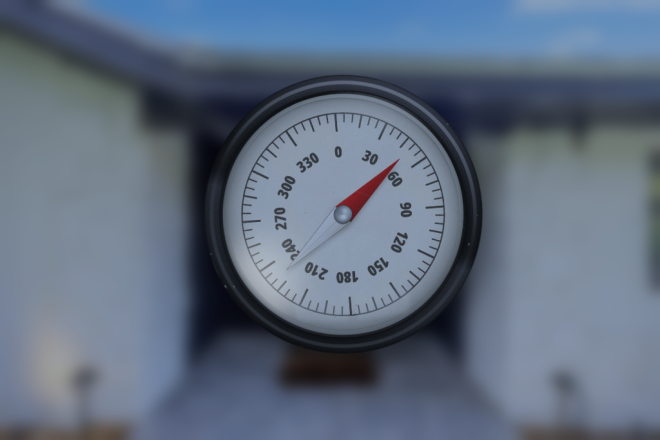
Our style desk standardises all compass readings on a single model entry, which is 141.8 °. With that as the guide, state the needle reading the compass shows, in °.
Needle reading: 50 °
